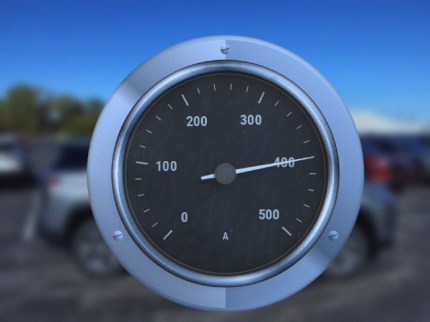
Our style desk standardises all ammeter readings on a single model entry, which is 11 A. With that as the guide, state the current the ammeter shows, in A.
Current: 400 A
